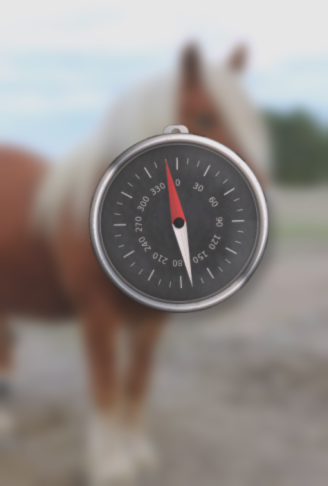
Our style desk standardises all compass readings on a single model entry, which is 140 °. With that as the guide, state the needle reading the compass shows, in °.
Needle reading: 350 °
